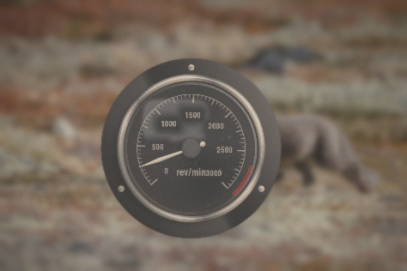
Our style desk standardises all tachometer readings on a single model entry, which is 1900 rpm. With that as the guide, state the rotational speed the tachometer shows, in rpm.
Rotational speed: 250 rpm
